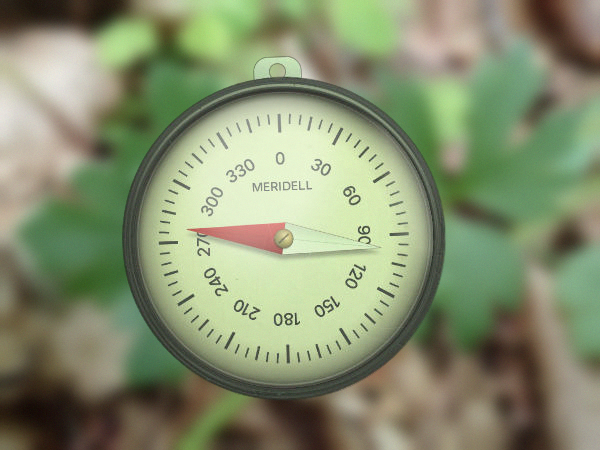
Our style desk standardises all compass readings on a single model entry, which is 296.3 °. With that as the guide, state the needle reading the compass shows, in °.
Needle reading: 277.5 °
